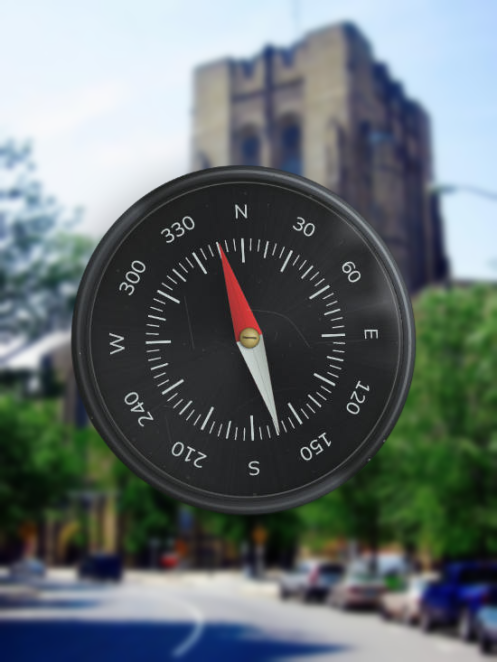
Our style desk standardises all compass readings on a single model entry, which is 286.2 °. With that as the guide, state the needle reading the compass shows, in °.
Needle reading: 345 °
